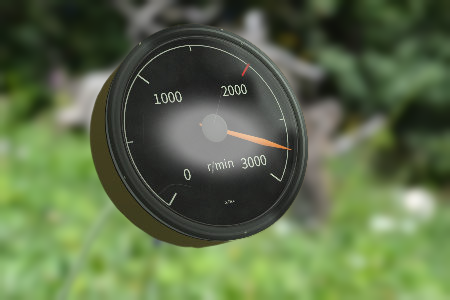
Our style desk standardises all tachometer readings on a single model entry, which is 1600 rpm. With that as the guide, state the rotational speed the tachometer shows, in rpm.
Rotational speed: 2750 rpm
